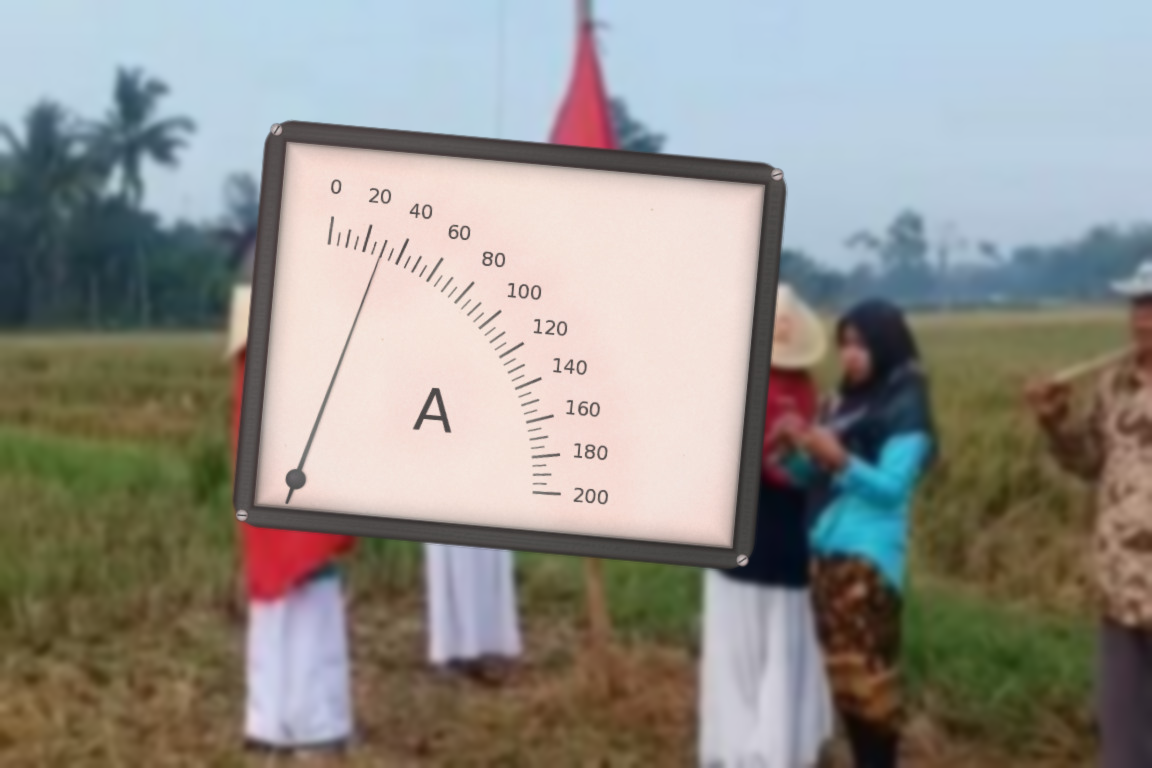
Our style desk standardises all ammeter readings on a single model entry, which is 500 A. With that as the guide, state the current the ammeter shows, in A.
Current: 30 A
